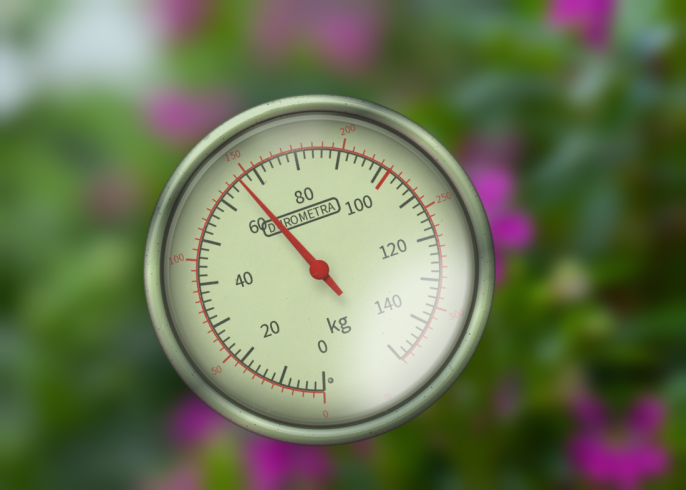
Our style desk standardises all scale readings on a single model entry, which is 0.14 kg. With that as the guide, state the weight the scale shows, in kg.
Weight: 66 kg
